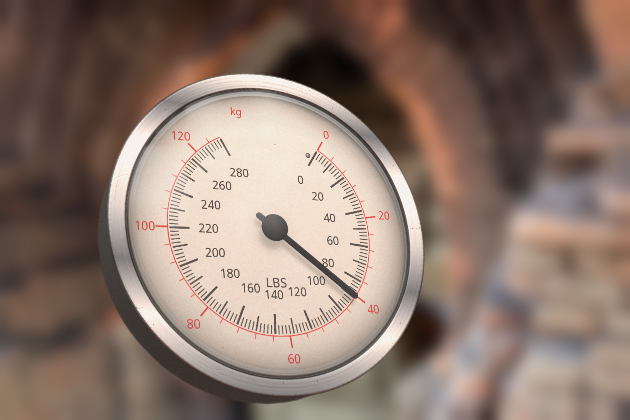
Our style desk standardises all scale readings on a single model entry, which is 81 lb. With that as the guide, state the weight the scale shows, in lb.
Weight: 90 lb
